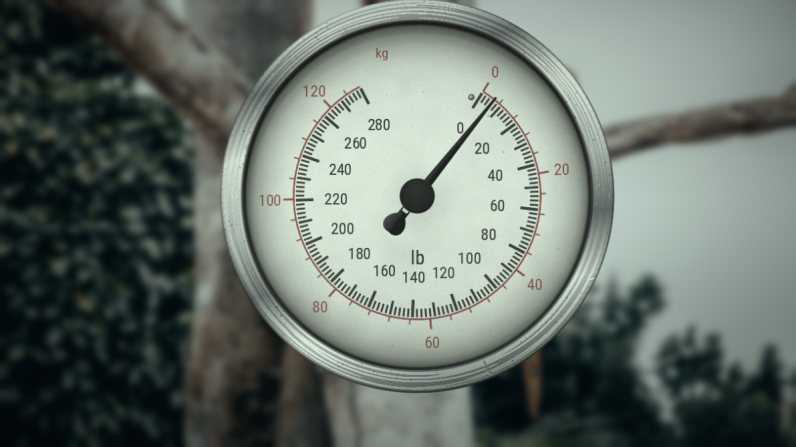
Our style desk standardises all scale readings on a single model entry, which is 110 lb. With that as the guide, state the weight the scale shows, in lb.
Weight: 6 lb
